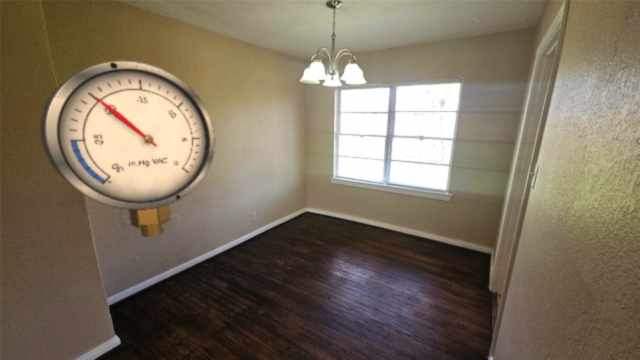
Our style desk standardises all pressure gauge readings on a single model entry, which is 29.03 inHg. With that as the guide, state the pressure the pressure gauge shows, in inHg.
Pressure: -20 inHg
